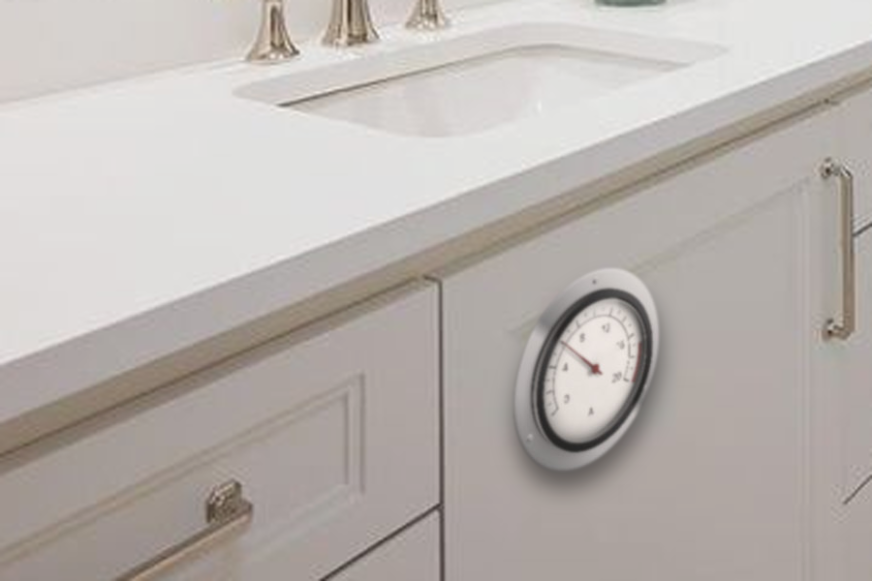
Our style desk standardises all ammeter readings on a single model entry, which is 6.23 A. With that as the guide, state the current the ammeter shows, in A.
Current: 6 A
